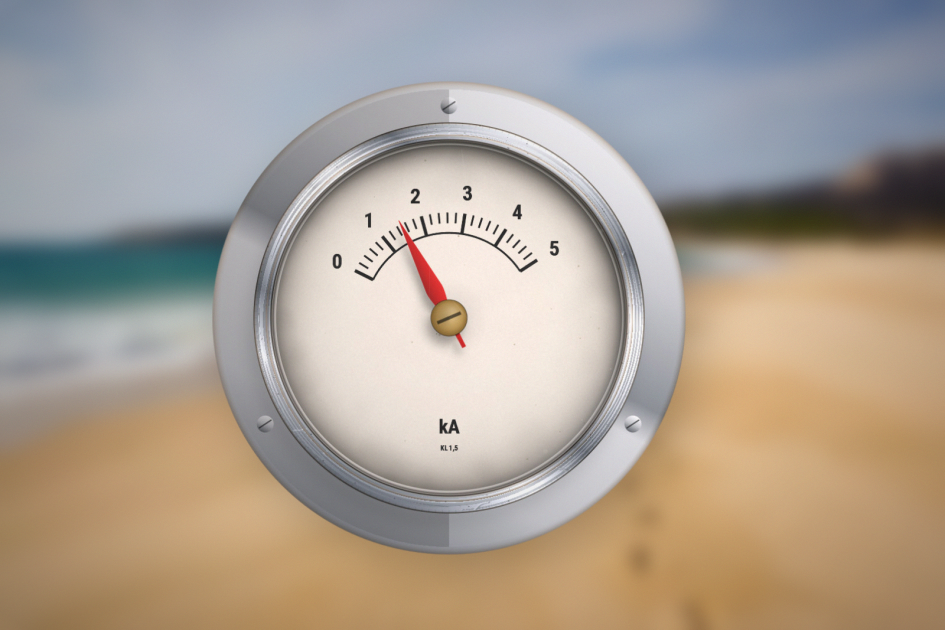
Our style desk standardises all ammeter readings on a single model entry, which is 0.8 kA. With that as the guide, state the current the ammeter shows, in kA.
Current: 1.5 kA
